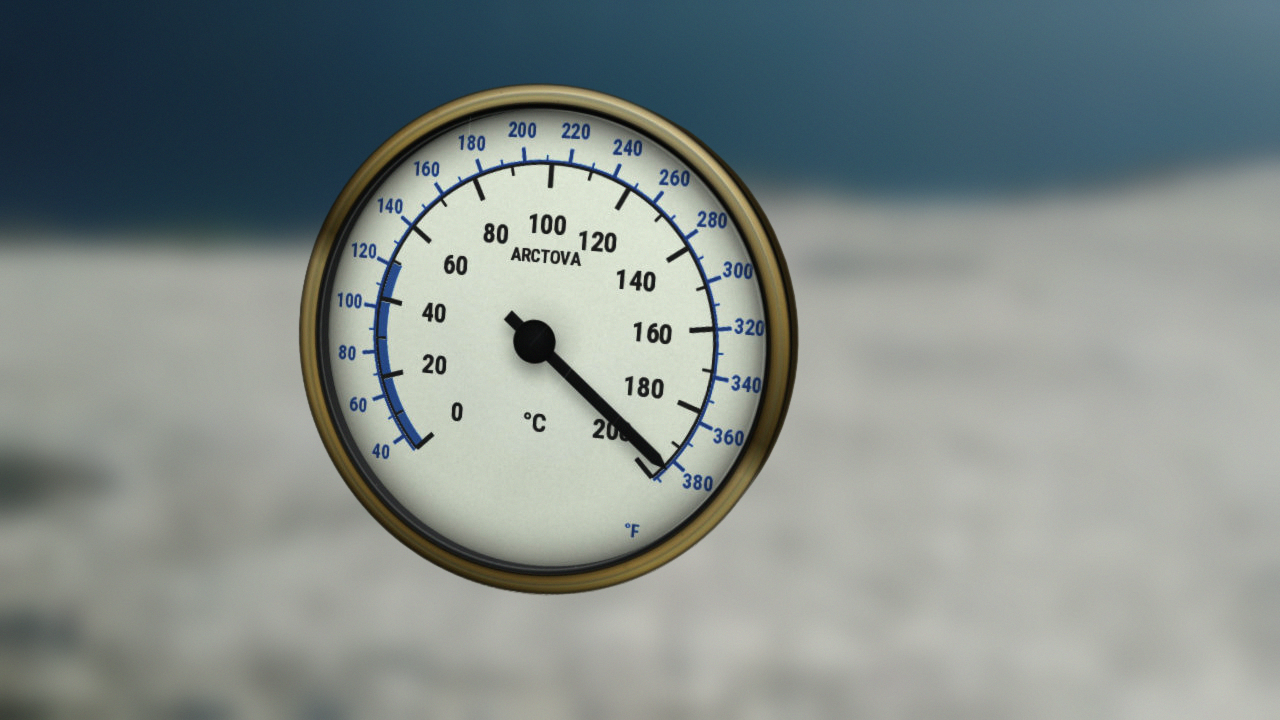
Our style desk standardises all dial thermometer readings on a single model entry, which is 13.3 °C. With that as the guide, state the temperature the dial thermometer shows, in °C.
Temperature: 195 °C
